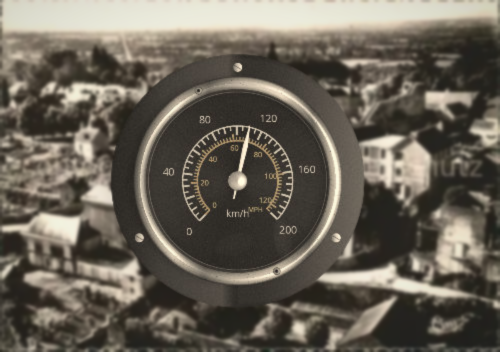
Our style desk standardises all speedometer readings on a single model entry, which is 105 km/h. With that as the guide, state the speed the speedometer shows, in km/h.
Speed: 110 km/h
